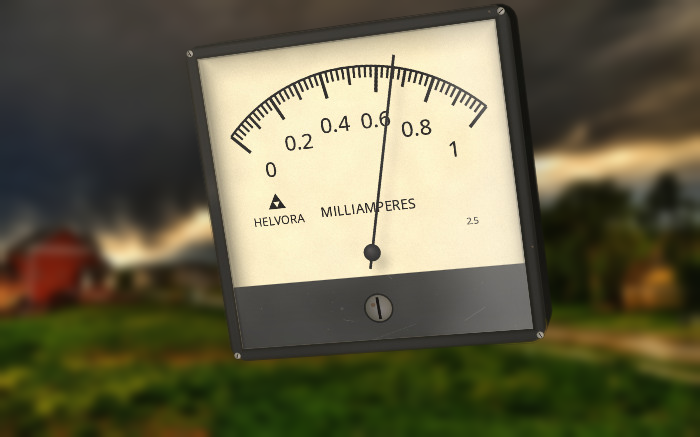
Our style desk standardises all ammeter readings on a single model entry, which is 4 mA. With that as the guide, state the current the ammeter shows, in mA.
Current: 0.66 mA
